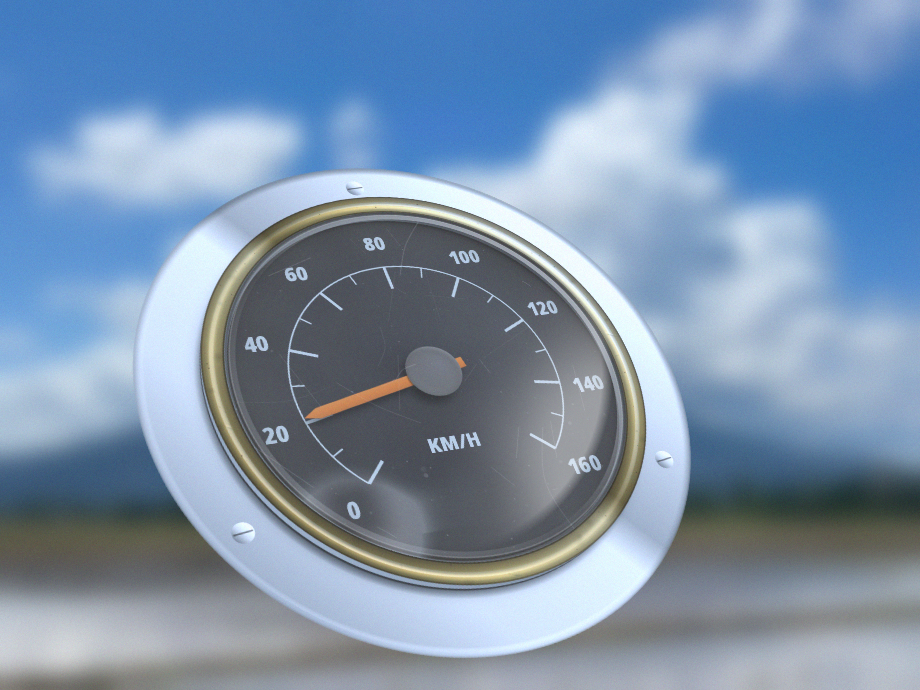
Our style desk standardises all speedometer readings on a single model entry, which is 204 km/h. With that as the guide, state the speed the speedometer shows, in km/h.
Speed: 20 km/h
